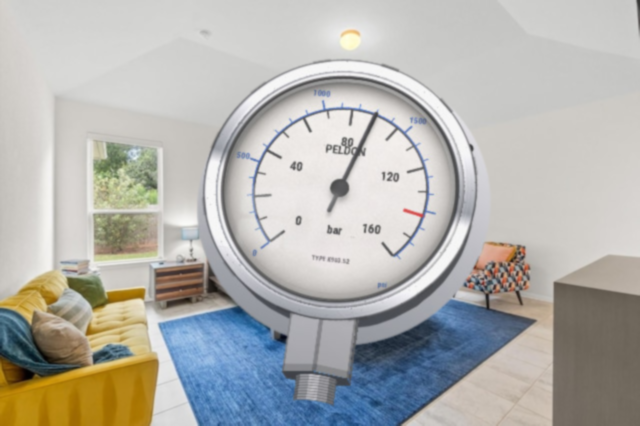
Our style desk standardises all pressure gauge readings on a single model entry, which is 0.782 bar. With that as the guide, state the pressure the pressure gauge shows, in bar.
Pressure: 90 bar
